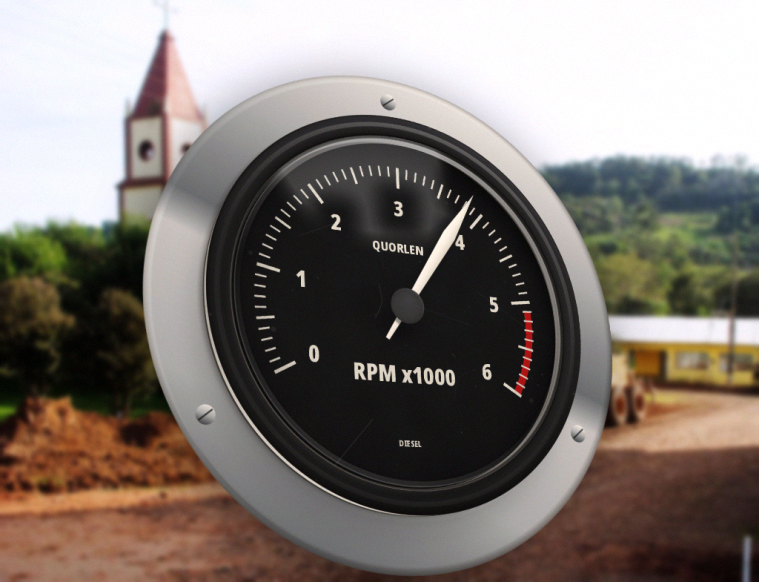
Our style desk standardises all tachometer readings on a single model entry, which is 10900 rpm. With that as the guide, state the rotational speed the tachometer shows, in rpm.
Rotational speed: 3800 rpm
